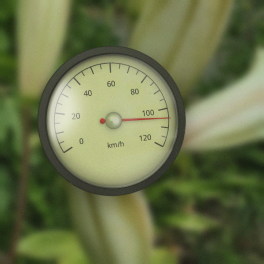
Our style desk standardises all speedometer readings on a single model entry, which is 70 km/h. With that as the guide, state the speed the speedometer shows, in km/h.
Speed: 105 km/h
